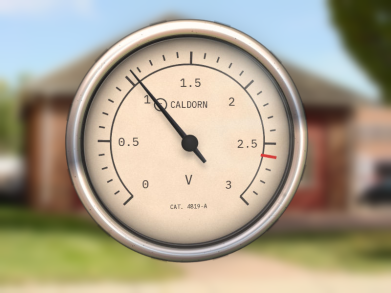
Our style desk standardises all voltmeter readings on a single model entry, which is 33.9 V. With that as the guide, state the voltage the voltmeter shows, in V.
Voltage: 1.05 V
